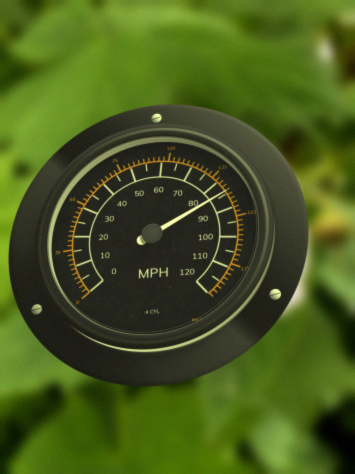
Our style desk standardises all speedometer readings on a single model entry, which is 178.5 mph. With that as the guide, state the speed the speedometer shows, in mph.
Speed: 85 mph
